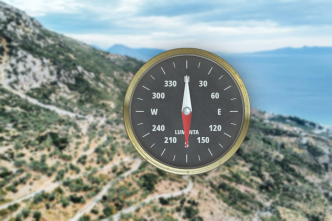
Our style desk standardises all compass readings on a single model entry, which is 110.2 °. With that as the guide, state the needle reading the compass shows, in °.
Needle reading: 180 °
